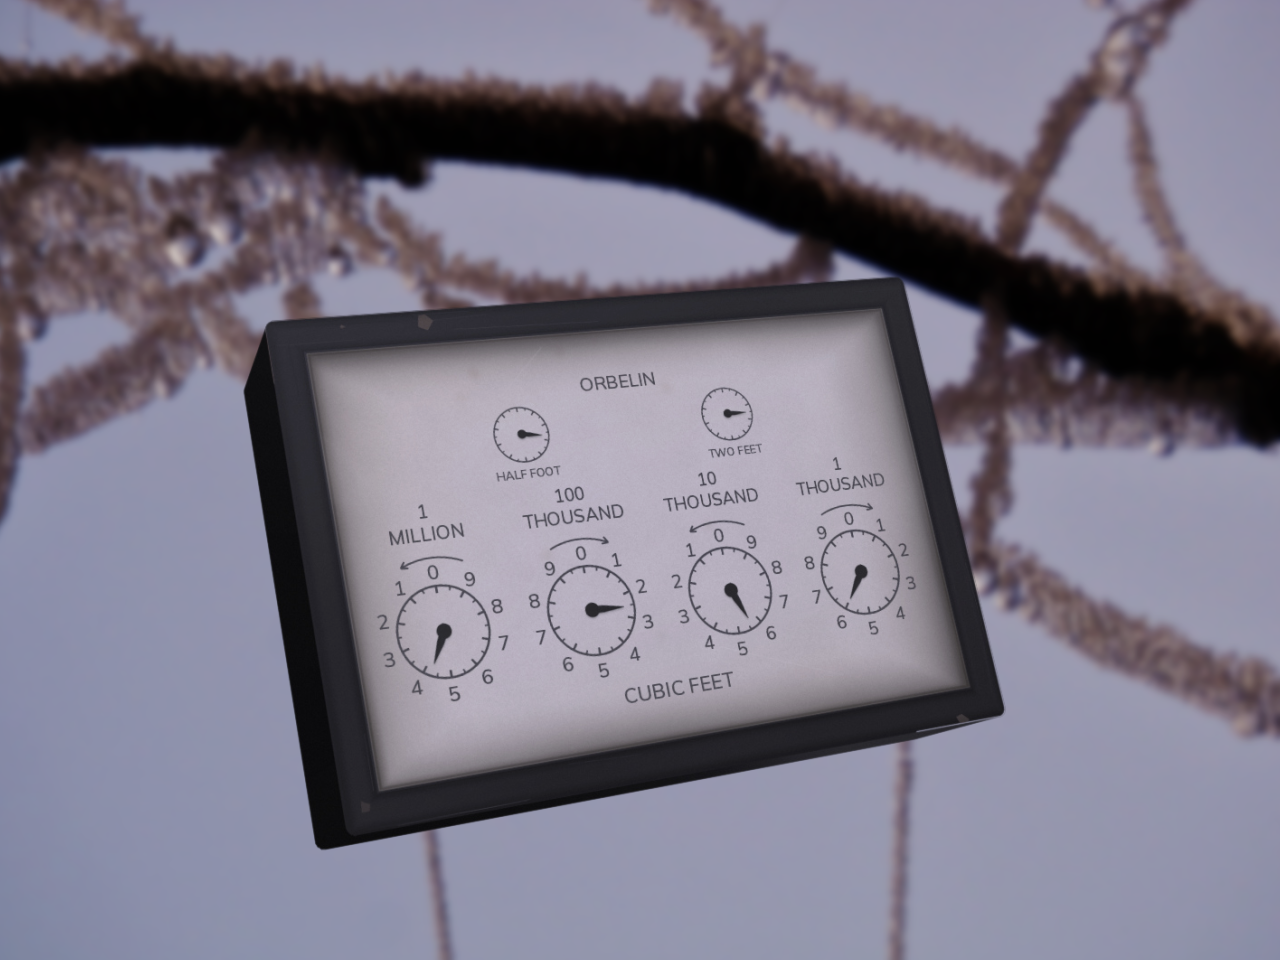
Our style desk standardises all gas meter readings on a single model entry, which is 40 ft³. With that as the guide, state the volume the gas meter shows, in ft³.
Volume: 425600 ft³
